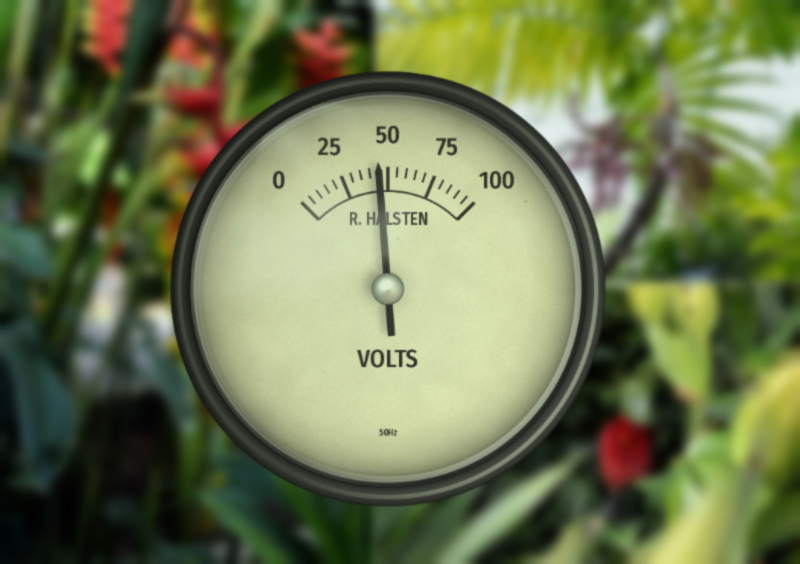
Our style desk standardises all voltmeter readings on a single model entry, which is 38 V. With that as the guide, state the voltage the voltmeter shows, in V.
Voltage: 45 V
